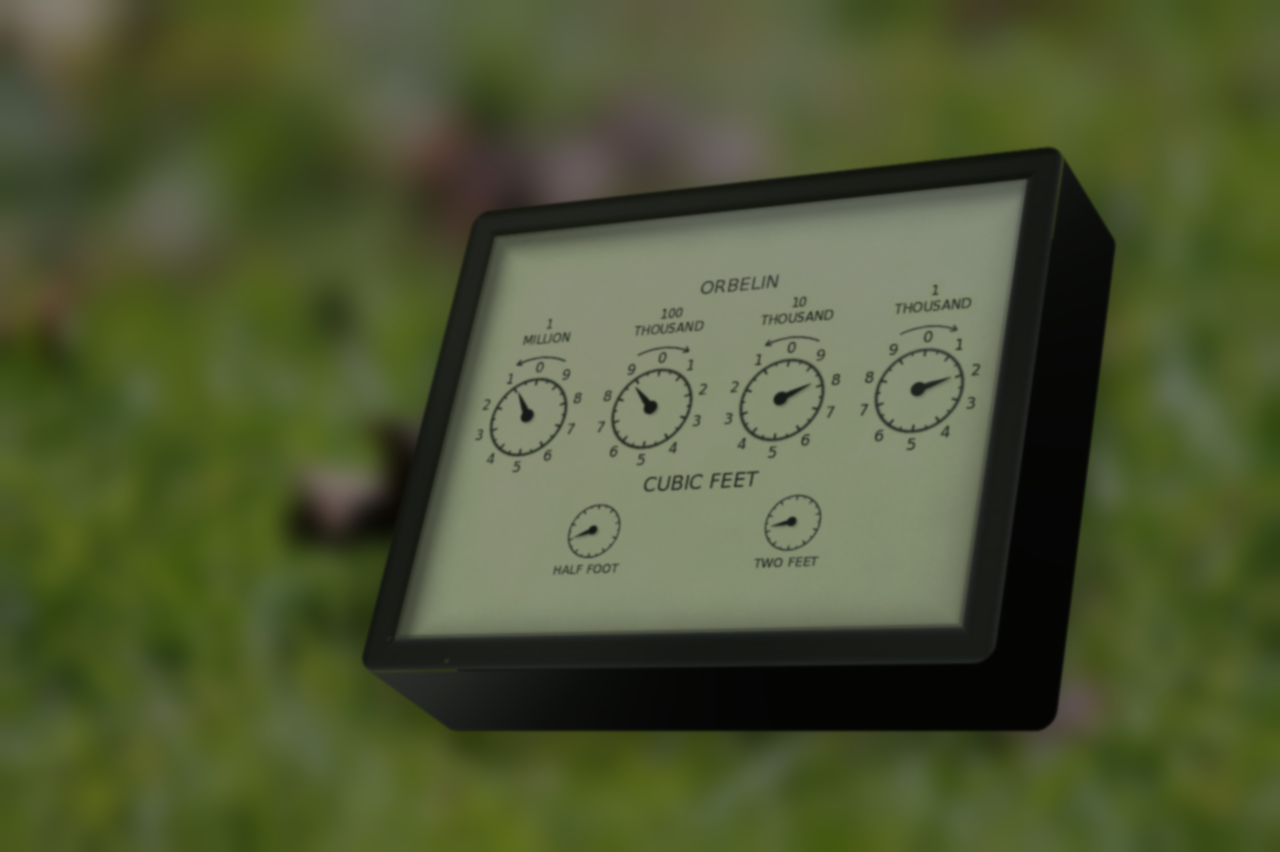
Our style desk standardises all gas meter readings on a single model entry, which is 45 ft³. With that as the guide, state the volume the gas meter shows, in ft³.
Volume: 88200 ft³
